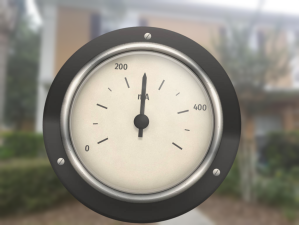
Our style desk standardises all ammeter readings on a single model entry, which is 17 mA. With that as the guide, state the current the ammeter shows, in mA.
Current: 250 mA
